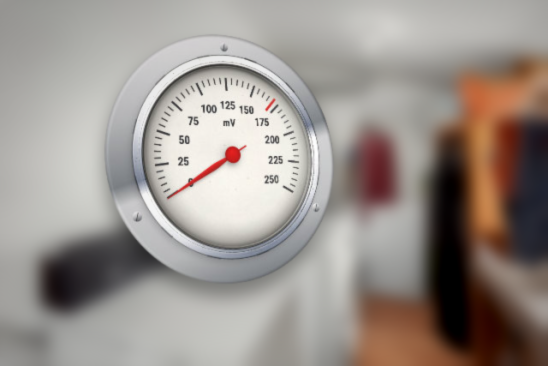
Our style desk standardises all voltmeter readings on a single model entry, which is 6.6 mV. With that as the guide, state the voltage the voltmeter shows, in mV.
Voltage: 0 mV
